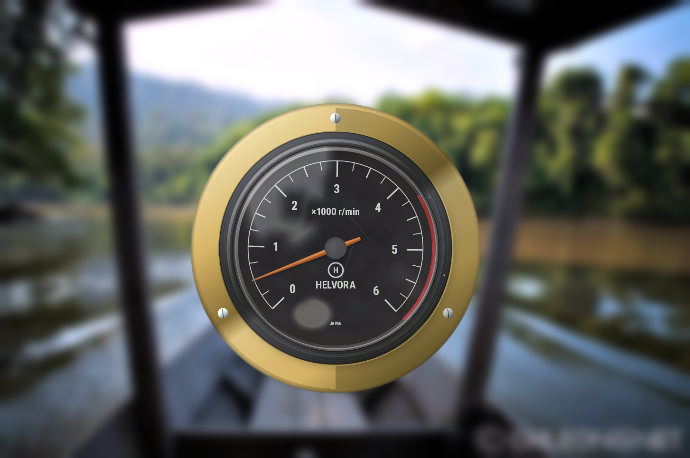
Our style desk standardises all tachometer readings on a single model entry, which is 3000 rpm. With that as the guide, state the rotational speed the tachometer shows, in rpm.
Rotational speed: 500 rpm
